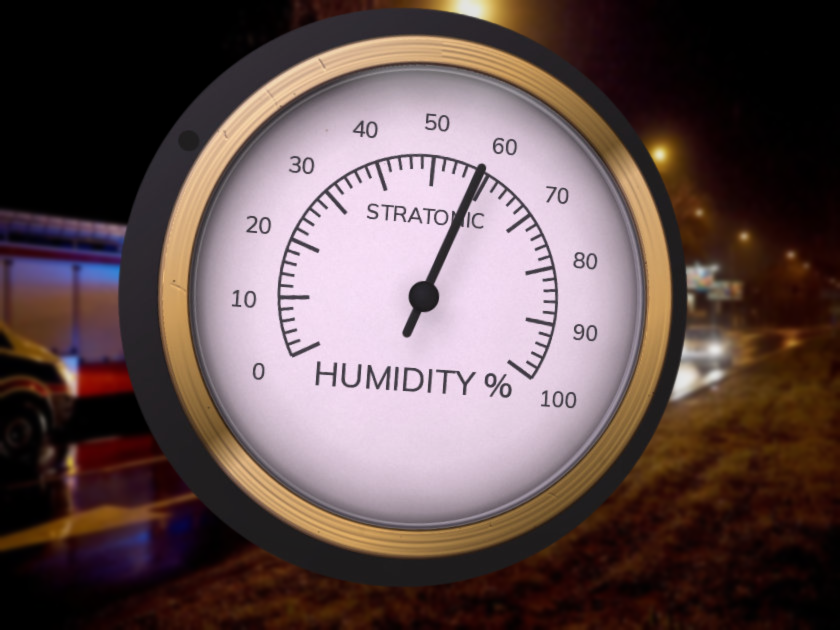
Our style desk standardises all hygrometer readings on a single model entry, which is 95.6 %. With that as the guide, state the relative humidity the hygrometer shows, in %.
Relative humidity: 58 %
